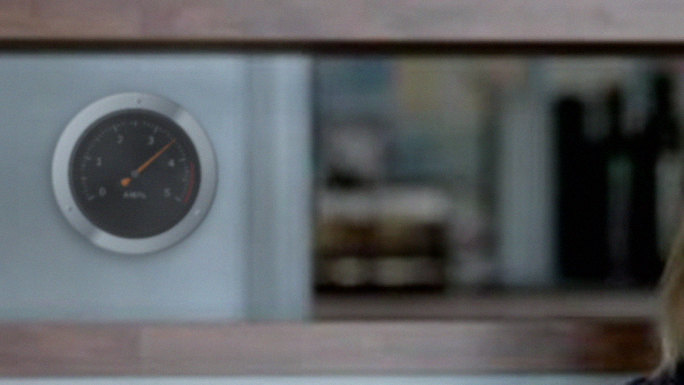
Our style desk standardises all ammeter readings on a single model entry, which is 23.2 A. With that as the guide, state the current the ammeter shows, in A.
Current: 3.5 A
